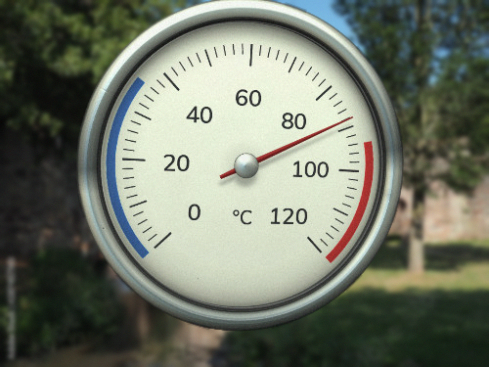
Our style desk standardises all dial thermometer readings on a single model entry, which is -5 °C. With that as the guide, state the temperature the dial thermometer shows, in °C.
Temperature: 88 °C
